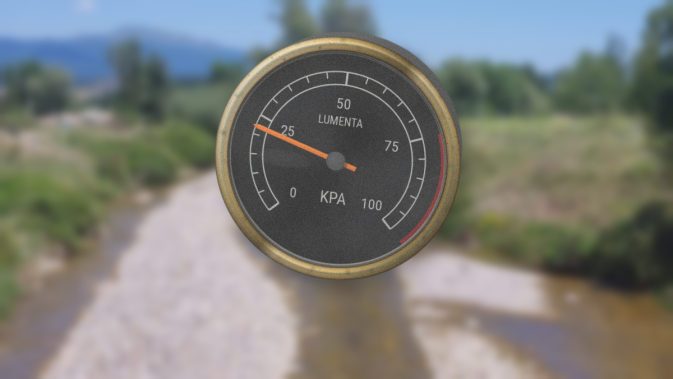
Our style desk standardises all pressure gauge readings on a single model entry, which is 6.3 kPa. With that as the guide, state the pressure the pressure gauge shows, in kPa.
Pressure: 22.5 kPa
